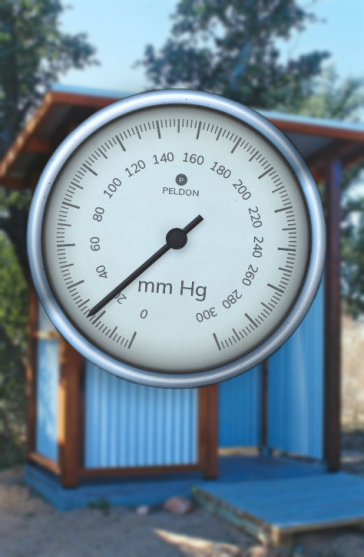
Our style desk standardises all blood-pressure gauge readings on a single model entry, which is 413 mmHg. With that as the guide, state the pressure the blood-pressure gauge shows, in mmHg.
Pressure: 24 mmHg
